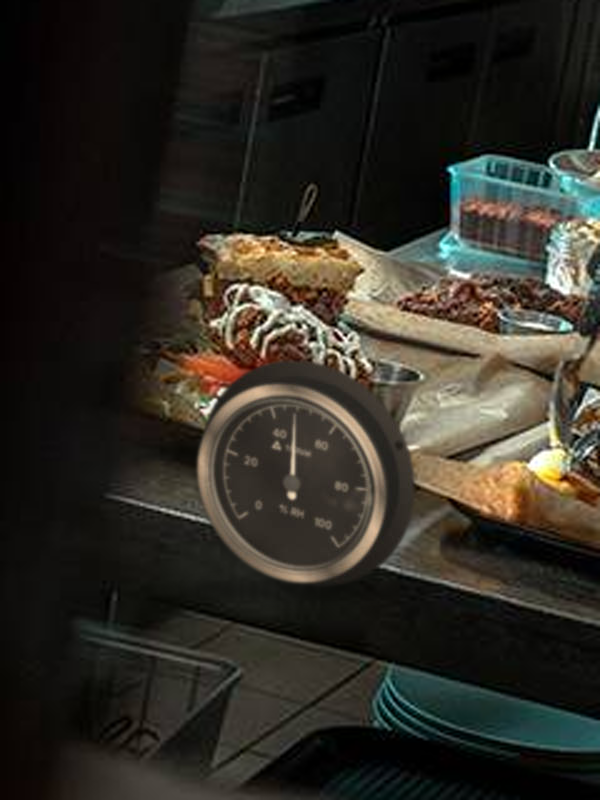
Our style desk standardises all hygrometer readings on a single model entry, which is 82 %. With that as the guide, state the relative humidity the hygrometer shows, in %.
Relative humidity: 48 %
